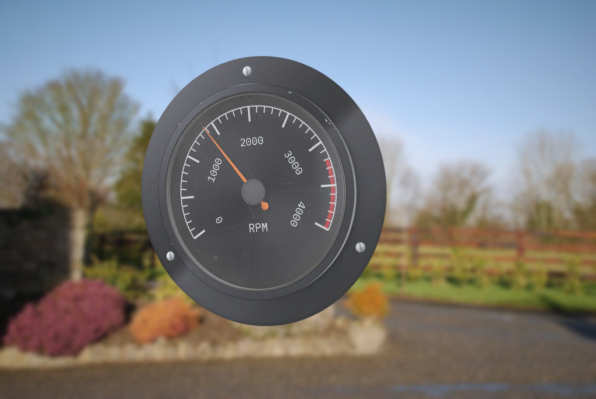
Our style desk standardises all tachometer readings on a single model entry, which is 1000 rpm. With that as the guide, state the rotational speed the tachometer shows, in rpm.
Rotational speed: 1400 rpm
